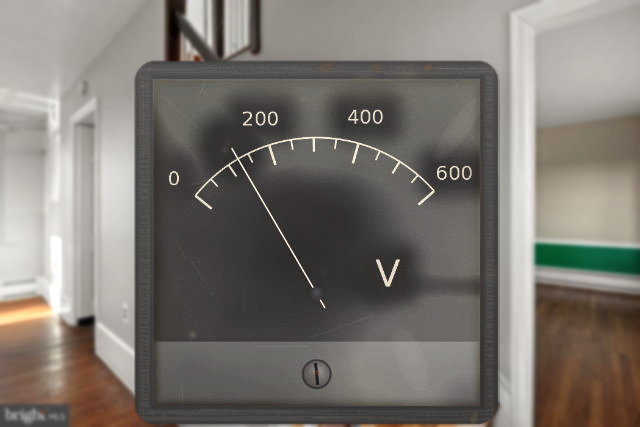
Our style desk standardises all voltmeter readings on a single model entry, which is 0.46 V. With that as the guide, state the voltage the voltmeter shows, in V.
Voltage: 125 V
